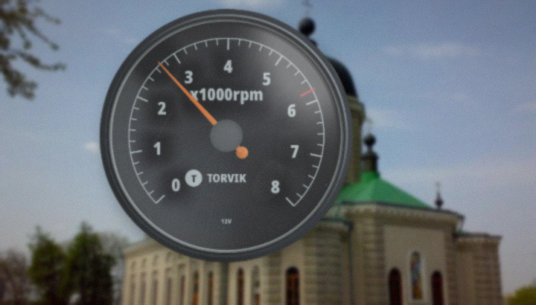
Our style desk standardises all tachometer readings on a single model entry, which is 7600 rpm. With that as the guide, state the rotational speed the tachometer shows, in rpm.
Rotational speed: 2700 rpm
